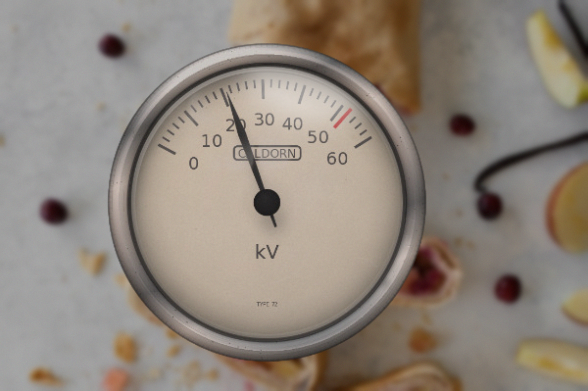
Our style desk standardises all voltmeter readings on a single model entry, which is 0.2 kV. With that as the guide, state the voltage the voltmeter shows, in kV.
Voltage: 21 kV
